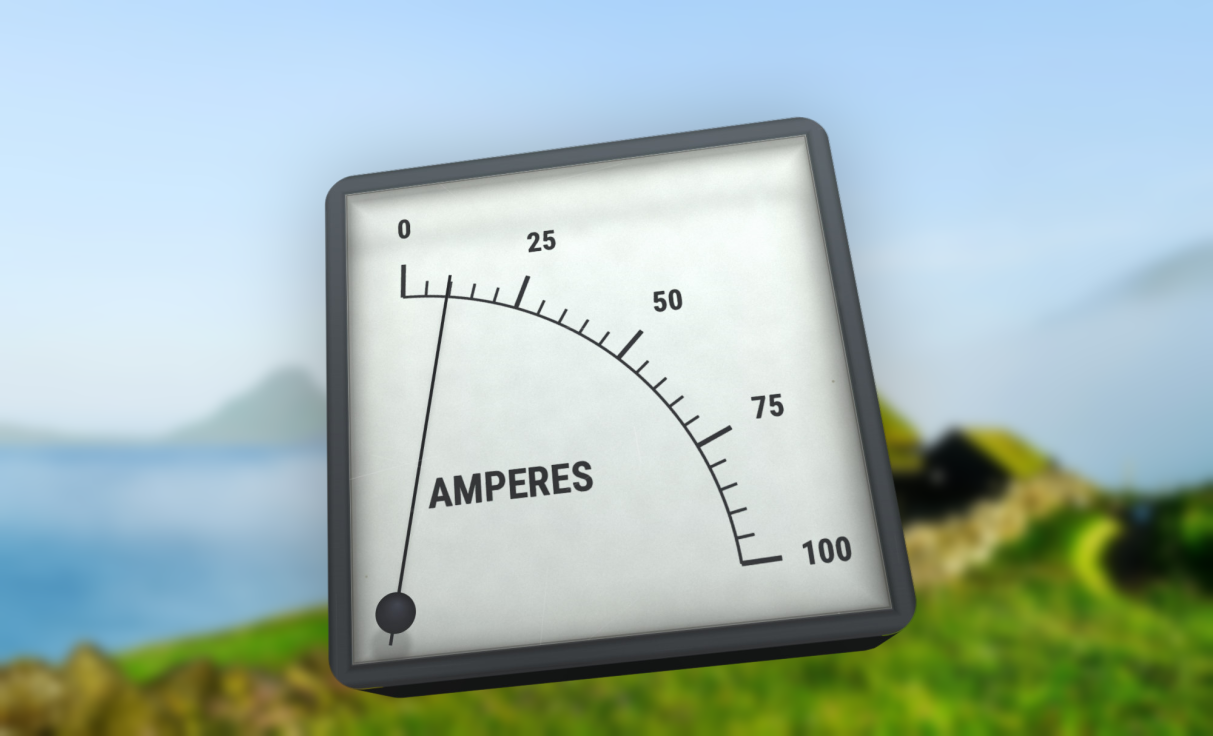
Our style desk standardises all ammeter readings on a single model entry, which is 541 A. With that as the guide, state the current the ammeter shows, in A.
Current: 10 A
